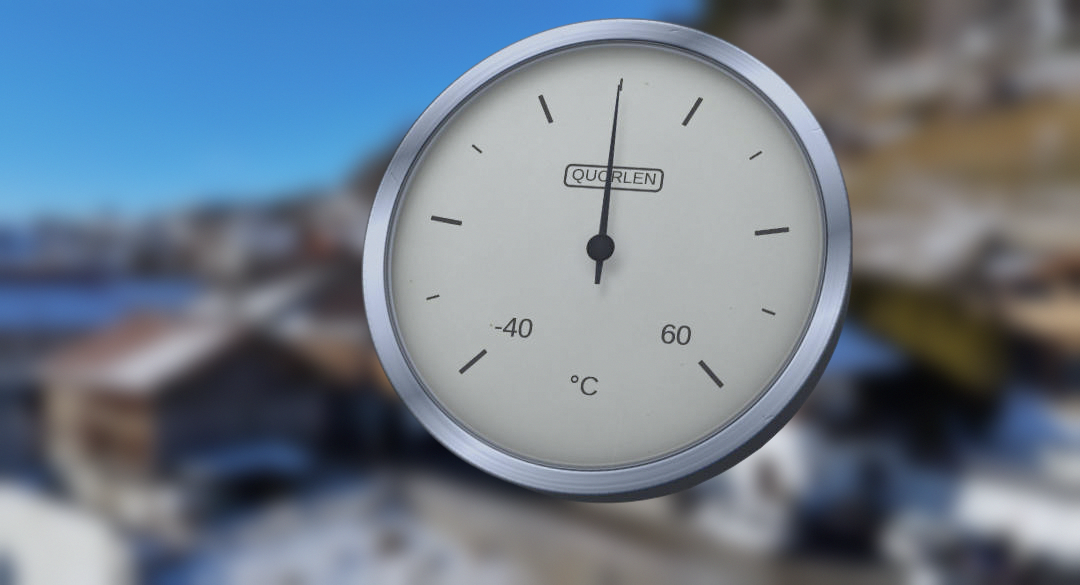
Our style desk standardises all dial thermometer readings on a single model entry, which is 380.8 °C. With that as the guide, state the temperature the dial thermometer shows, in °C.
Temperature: 10 °C
